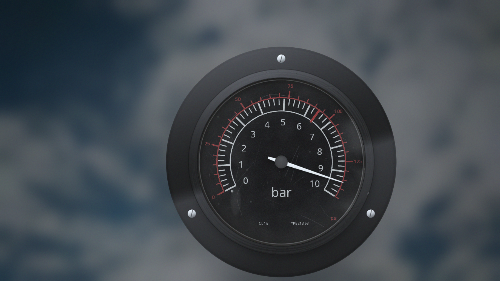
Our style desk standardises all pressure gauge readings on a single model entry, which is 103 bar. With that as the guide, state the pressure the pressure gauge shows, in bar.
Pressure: 9.4 bar
